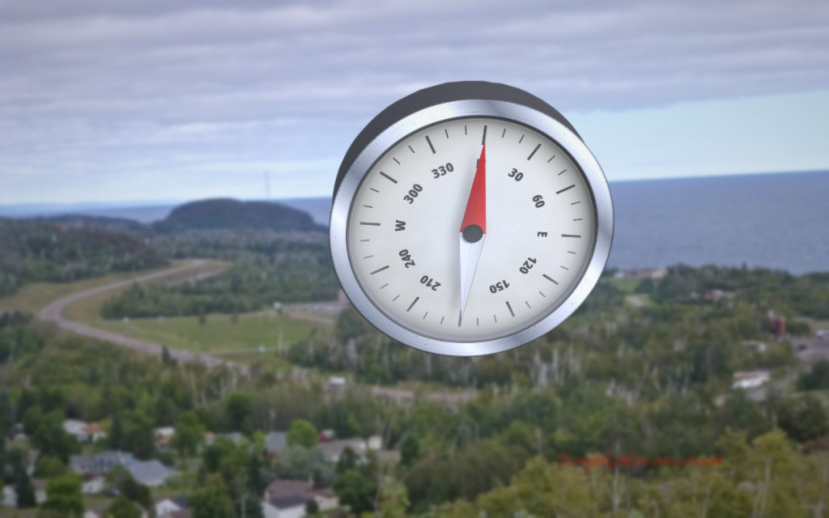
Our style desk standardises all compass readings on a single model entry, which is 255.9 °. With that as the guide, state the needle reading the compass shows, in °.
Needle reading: 0 °
